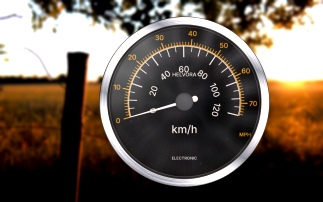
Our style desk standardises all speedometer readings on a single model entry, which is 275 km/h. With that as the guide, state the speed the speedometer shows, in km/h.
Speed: 0 km/h
